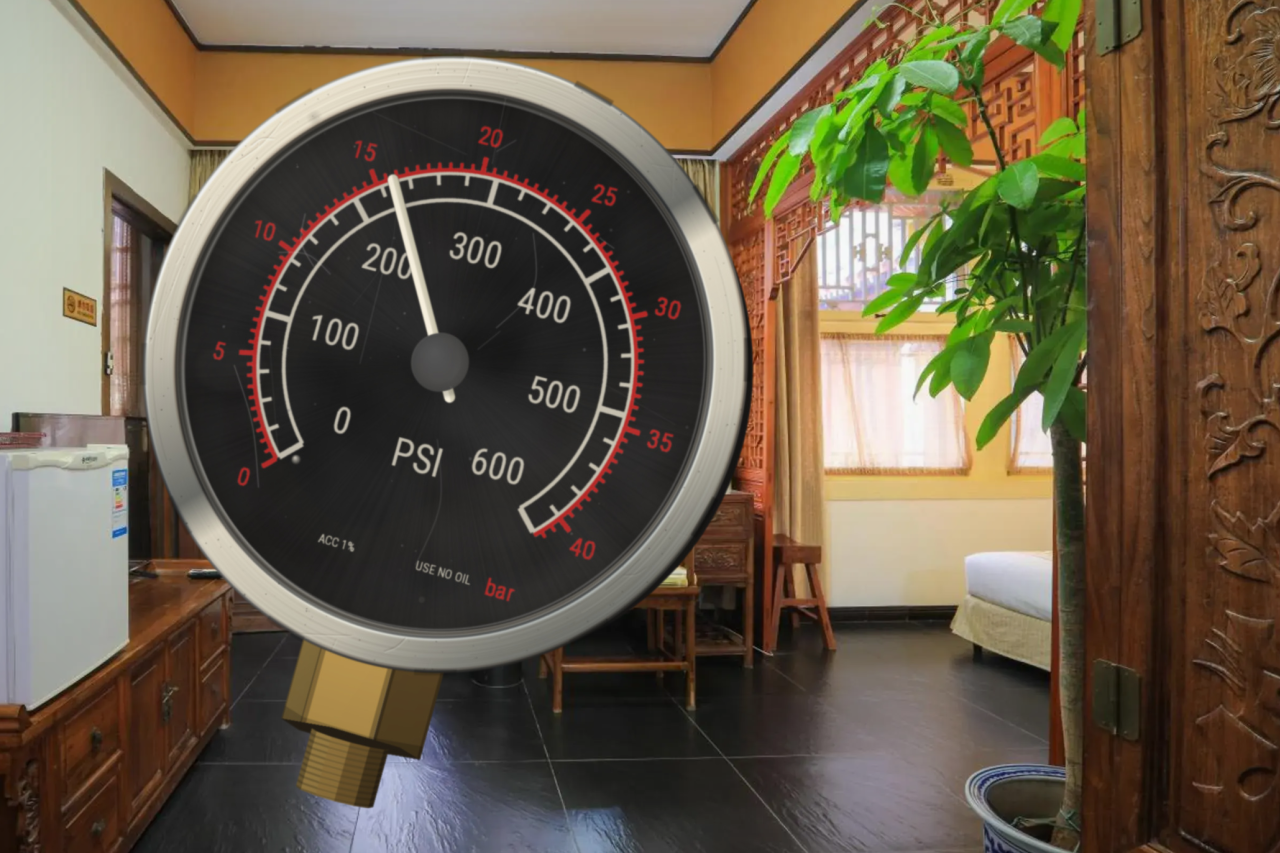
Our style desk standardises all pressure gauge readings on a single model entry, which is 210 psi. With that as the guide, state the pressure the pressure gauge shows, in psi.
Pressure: 230 psi
